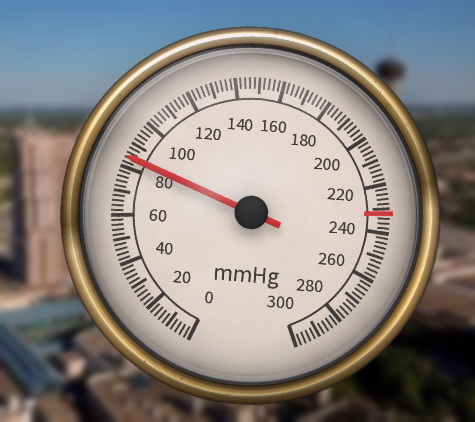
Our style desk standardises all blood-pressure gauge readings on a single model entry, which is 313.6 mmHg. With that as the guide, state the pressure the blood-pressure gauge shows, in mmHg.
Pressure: 84 mmHg
